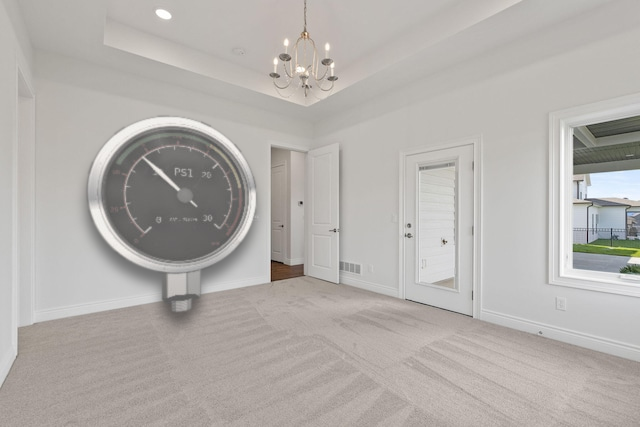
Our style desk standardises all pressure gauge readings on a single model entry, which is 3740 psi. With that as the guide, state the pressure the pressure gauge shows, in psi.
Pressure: 10 psi
